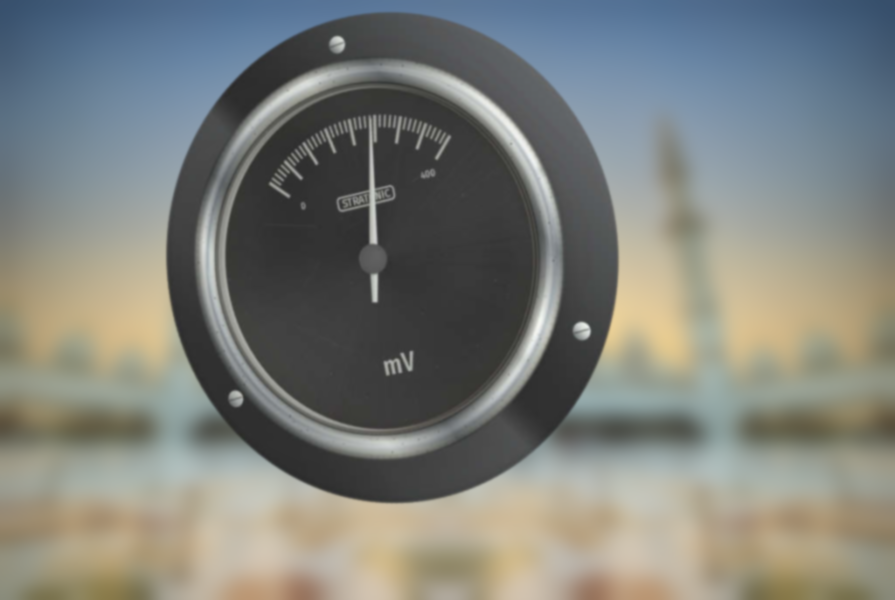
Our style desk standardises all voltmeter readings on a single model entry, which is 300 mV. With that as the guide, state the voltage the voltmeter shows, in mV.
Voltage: 250 mV
